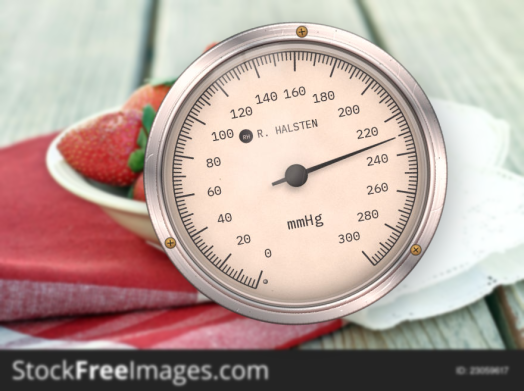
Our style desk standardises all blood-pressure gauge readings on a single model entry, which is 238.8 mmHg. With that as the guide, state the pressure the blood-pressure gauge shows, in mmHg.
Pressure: 230 mmHg
